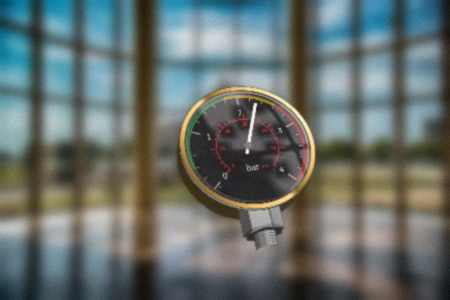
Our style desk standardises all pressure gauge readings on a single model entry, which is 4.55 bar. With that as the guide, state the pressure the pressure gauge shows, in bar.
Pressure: 2.3 bar
